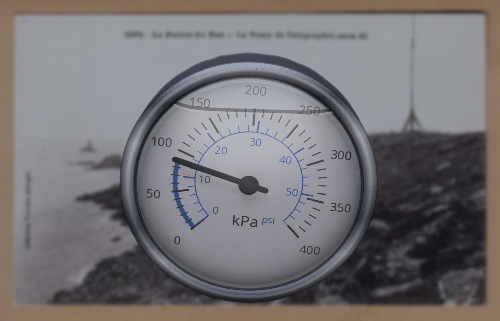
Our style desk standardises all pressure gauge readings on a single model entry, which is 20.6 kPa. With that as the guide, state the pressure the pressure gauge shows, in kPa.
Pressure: 90 kPa
